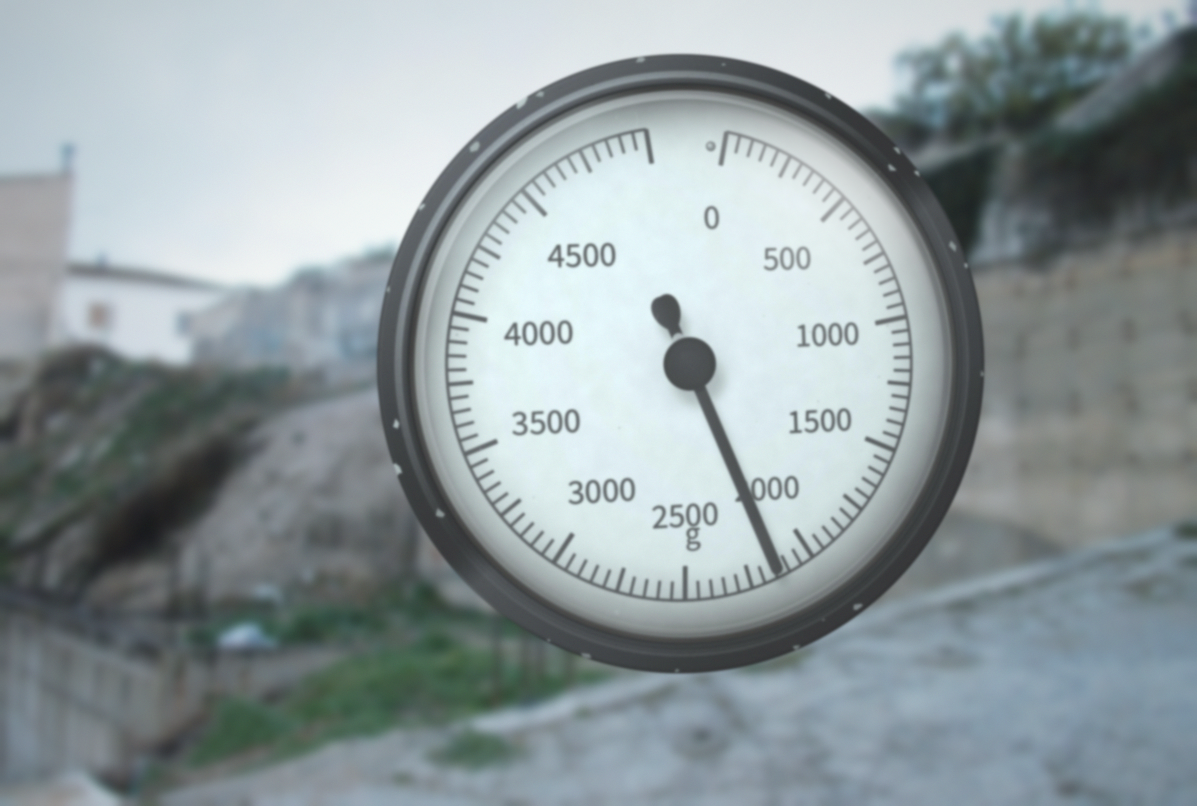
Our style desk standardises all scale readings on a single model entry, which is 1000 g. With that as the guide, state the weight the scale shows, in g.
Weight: 2150 g
